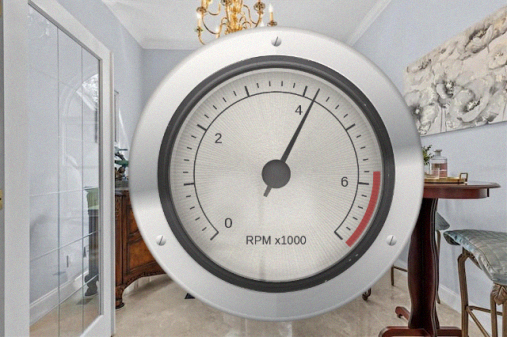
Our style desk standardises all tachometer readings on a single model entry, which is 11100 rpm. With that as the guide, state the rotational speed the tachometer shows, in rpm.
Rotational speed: 4200 rpm
